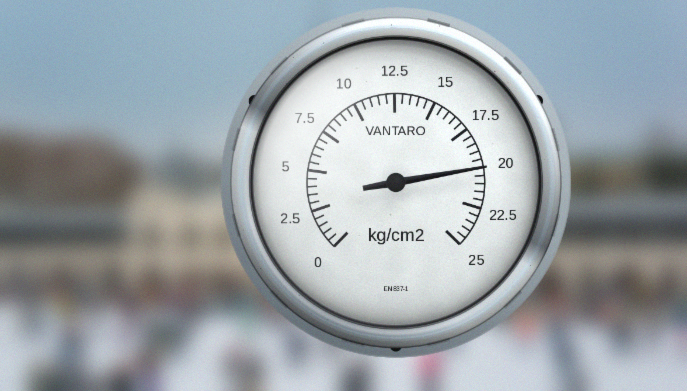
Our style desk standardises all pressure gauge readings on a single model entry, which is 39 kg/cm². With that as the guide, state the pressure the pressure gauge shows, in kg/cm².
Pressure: 20 kg/cm²
